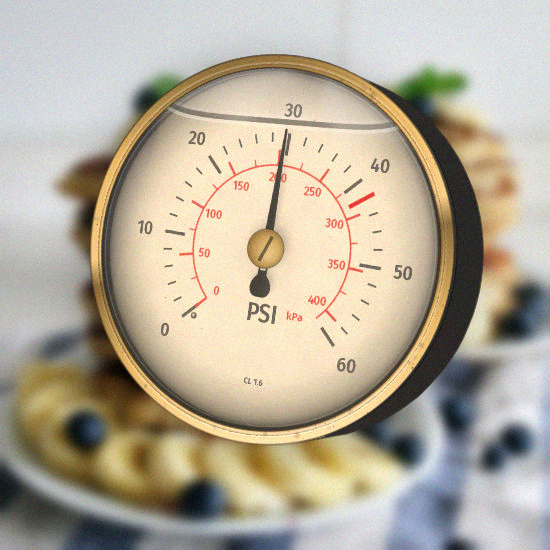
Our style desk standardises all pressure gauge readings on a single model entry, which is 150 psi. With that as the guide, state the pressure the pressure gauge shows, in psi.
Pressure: 30 psi
